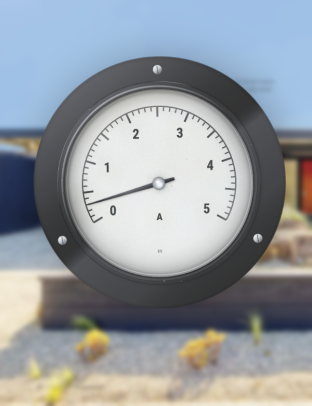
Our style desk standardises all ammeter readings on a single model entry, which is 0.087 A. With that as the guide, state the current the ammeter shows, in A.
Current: 0.3 A
